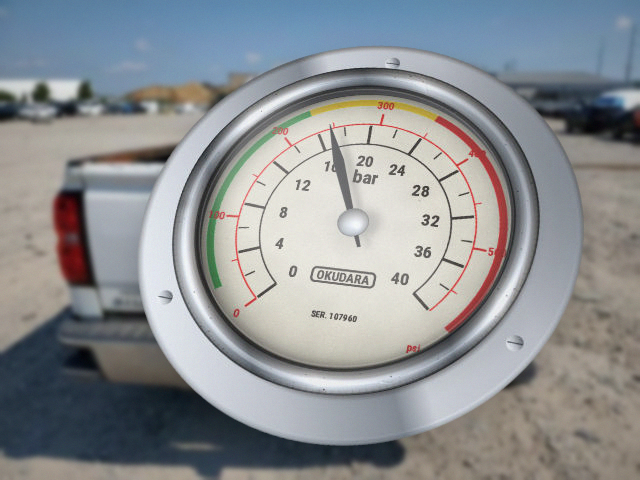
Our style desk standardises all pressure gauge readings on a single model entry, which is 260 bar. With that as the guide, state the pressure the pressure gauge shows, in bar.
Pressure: 17 bar
